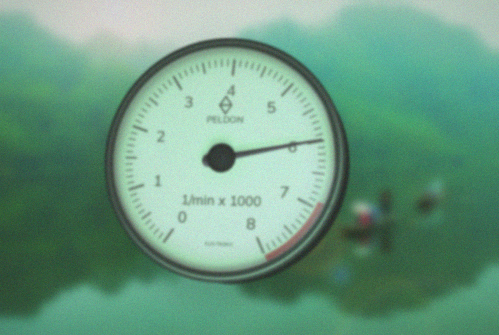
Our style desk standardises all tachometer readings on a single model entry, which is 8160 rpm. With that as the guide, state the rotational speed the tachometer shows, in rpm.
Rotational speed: 6000 rpm
